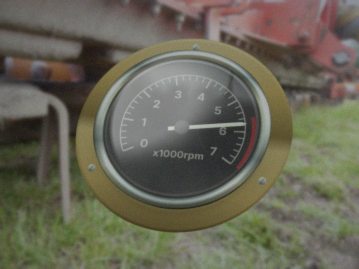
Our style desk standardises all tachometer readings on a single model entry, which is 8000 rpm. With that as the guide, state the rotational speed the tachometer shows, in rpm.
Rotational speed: 5800 rpm
